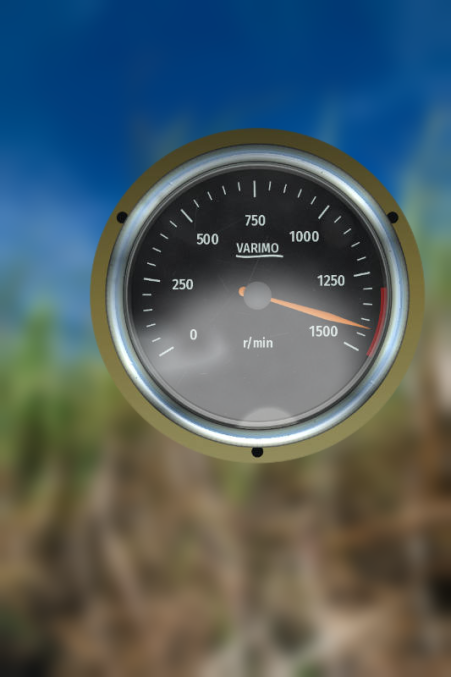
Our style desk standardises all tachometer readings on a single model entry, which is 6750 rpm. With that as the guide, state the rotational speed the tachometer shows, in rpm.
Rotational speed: 1425 rpm
